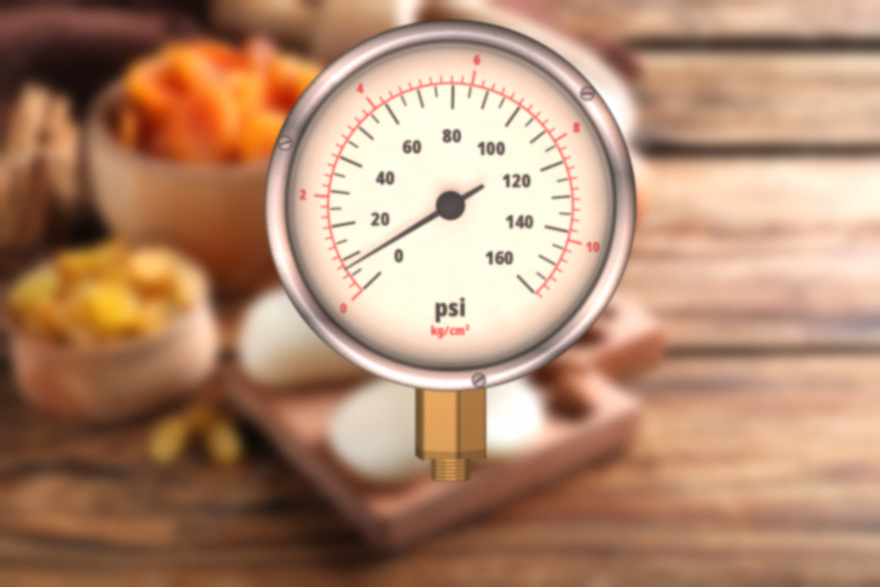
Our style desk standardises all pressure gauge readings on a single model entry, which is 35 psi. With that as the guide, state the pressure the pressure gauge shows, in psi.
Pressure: 7.5 psi
